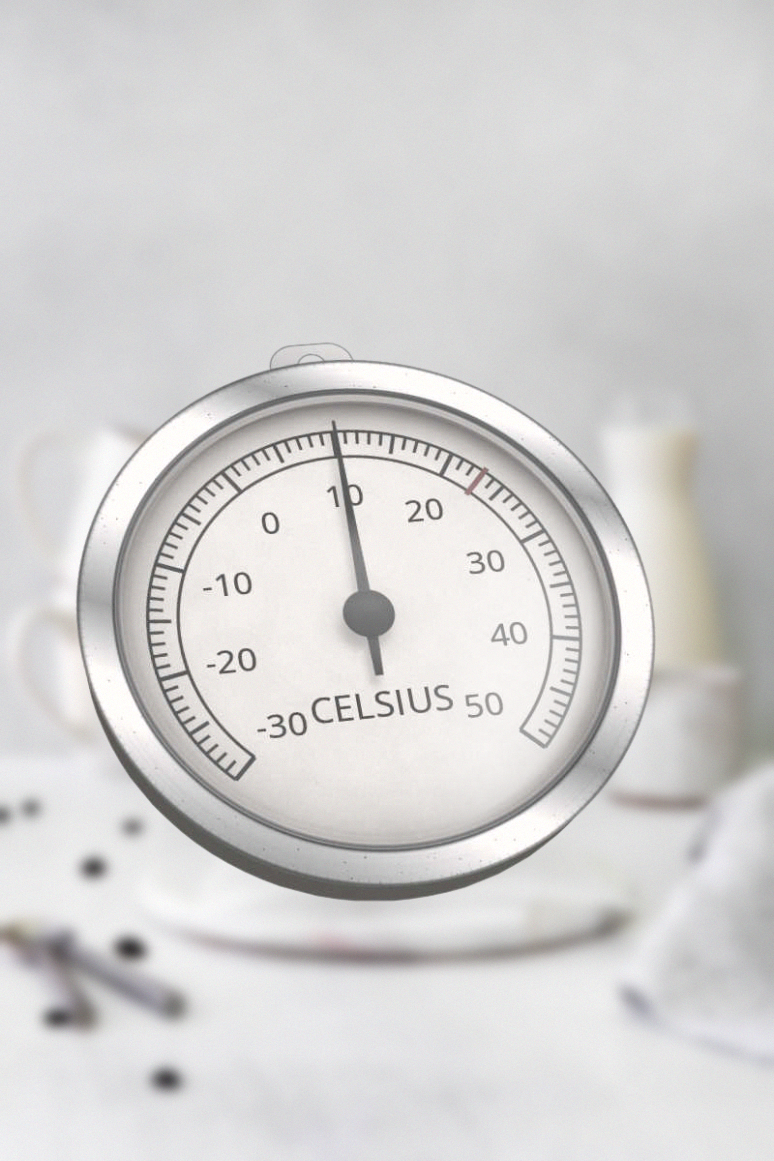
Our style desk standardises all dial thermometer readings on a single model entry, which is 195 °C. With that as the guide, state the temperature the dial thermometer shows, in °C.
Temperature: 10 °C
